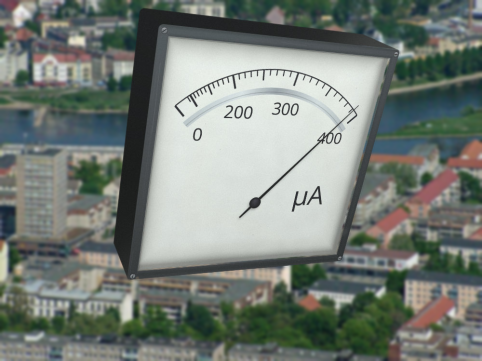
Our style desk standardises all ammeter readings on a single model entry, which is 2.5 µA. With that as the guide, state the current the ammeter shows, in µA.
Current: 390 µA
